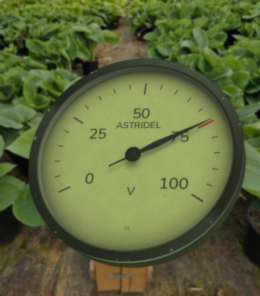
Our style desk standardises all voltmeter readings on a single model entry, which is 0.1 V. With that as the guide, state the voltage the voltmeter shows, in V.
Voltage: 75 V
